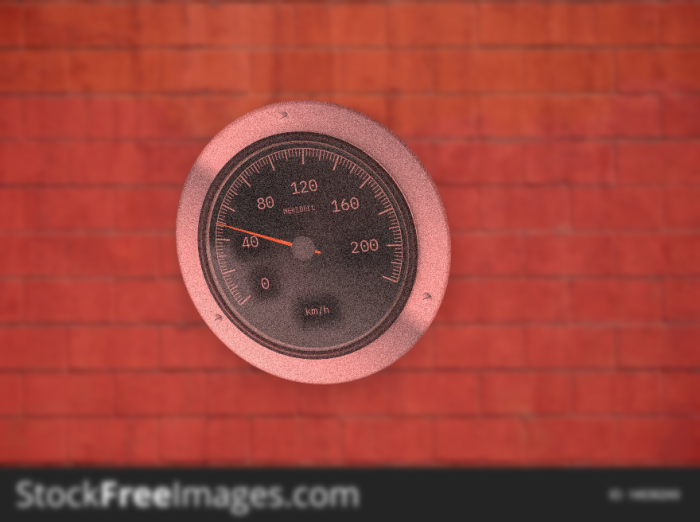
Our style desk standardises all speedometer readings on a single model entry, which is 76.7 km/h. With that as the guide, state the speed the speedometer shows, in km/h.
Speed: 50 km/h
